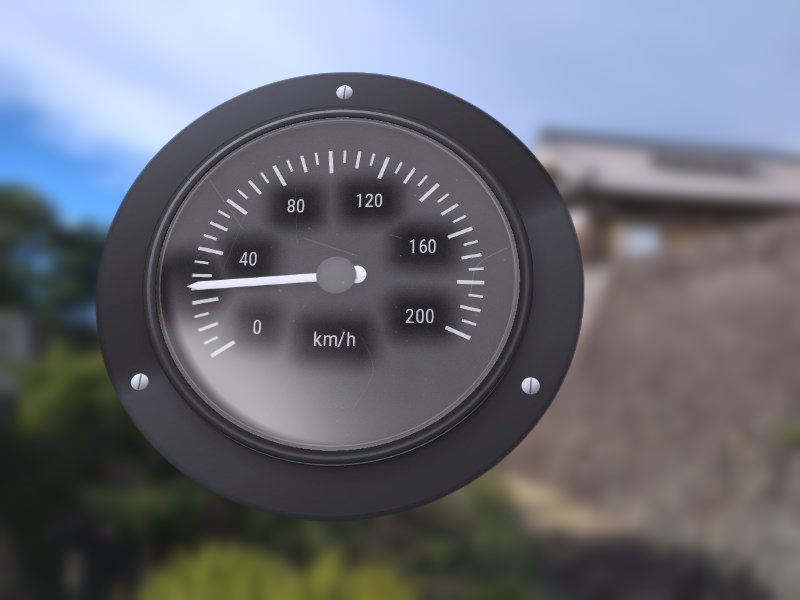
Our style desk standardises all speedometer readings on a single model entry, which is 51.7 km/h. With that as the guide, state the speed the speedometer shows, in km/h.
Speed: 25 km/h
